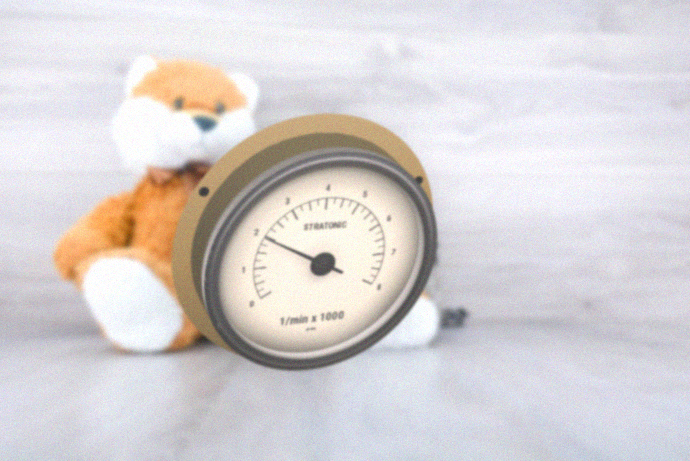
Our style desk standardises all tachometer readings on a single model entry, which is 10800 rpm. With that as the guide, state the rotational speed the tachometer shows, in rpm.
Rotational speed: 2000 rpm
